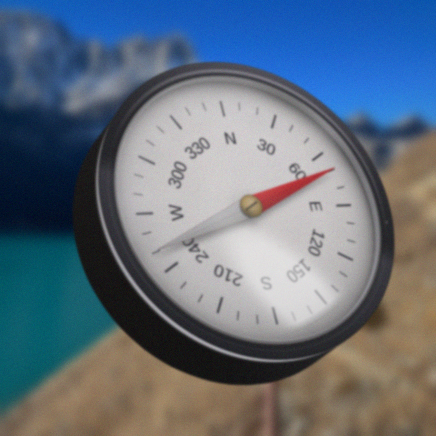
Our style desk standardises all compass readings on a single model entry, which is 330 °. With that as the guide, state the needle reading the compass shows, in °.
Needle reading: 70 °
